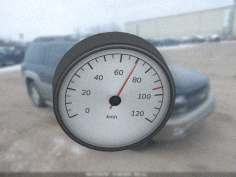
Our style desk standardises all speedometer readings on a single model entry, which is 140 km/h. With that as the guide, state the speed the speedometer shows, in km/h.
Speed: 70 km/h
